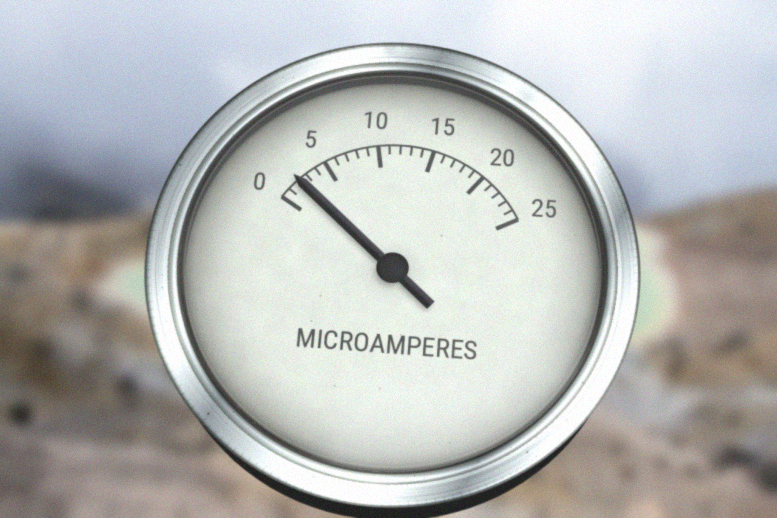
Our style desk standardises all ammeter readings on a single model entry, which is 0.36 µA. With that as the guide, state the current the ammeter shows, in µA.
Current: 2 µA
